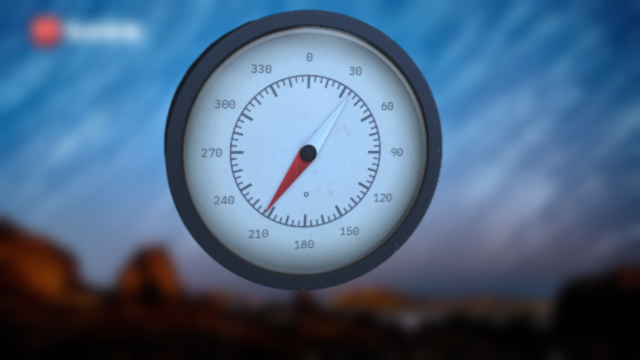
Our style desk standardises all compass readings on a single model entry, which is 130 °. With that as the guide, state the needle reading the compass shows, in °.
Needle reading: 215 °
